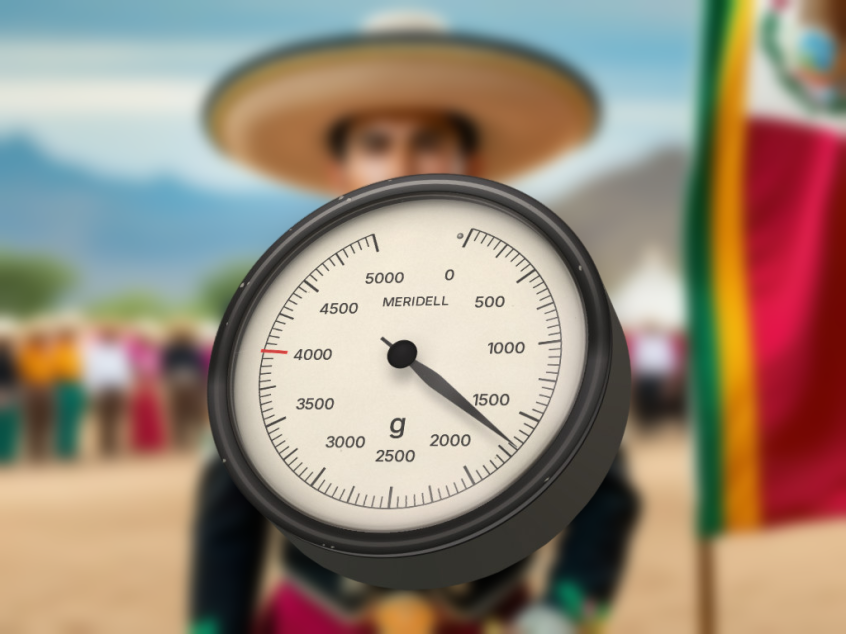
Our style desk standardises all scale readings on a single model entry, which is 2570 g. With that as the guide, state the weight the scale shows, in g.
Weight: 1700 g
